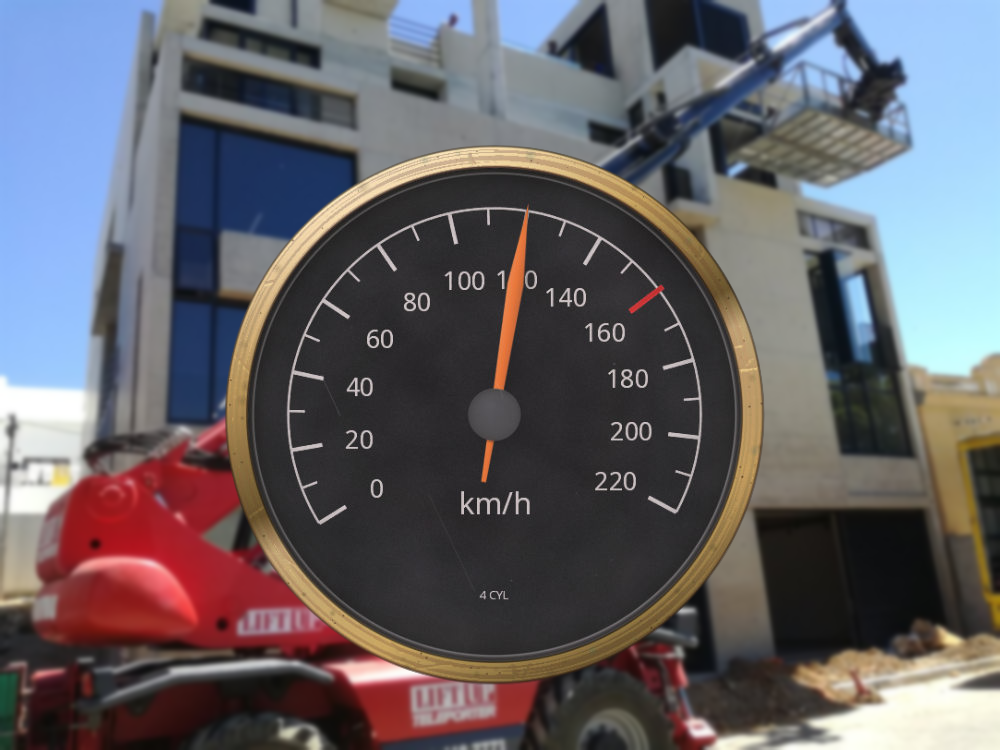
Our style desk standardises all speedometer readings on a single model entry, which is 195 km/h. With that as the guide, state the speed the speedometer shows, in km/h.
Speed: 120 km/h
